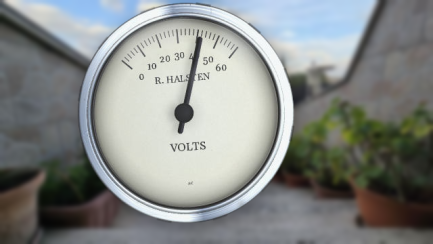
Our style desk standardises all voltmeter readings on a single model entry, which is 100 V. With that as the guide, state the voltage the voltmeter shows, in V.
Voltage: 42 V
